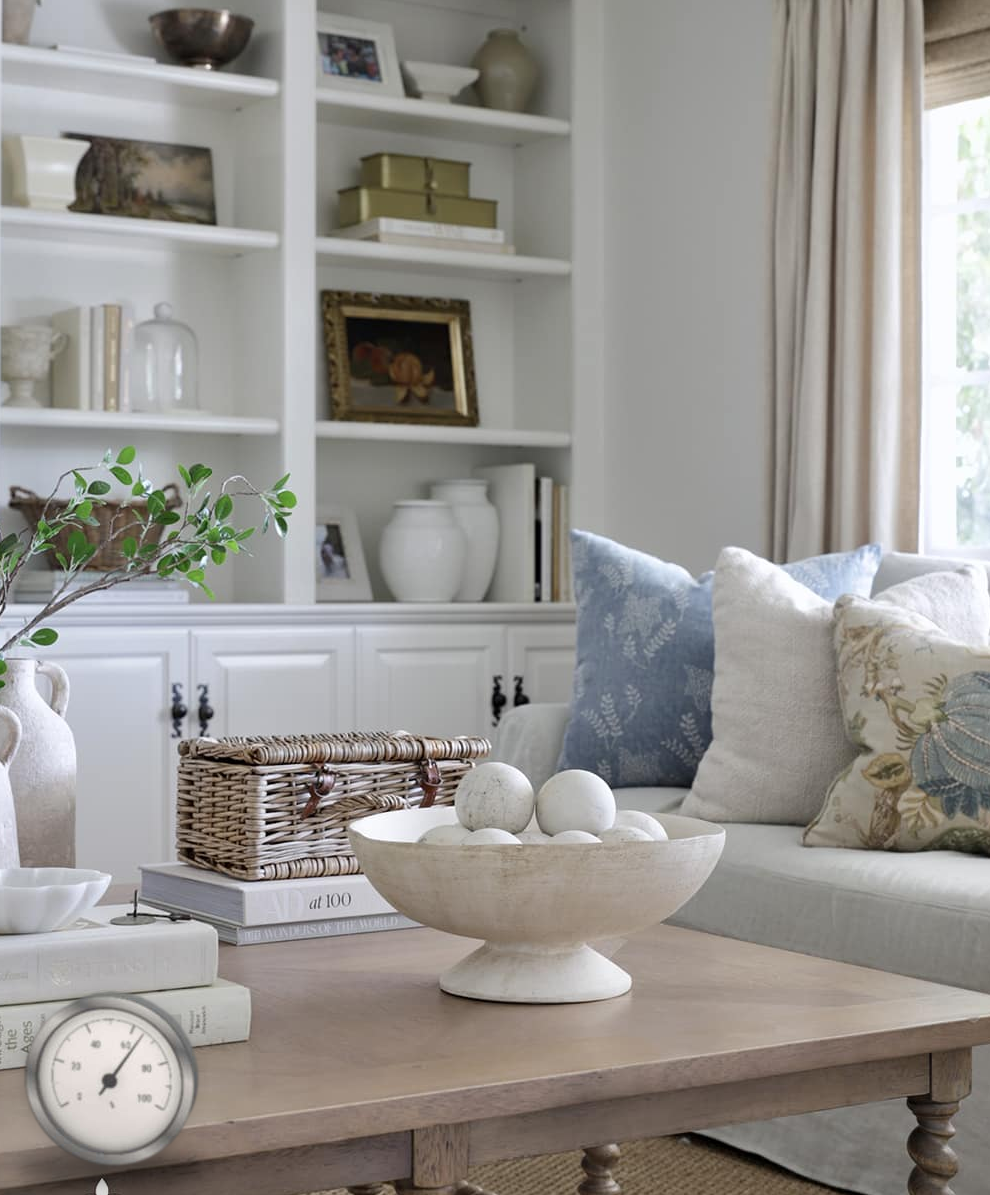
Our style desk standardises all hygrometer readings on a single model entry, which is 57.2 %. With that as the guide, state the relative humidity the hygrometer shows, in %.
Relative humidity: 65 %
